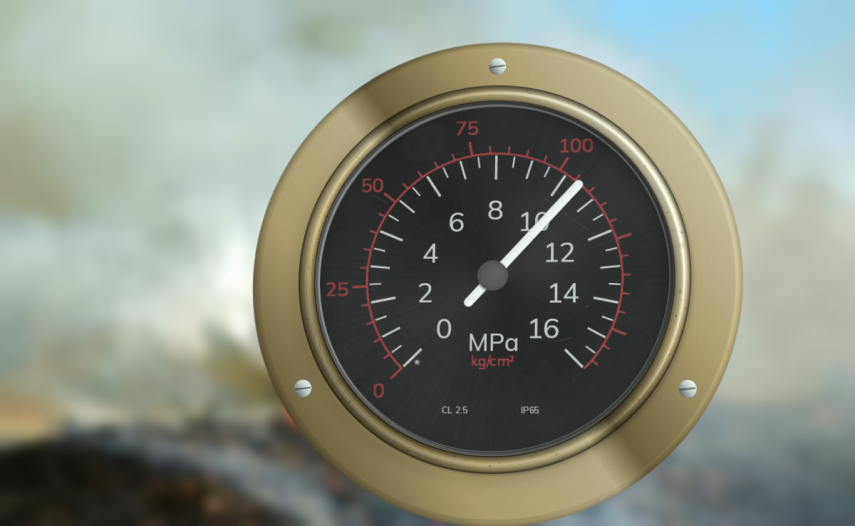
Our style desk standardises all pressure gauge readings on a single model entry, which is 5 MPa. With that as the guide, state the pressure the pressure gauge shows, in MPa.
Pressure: 10.5 MPa
